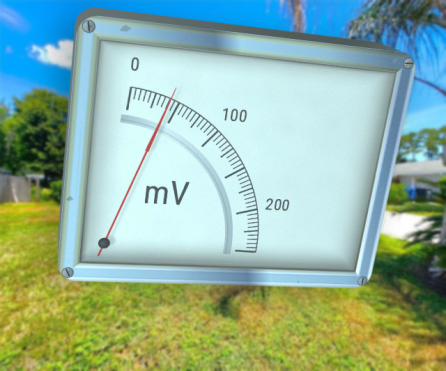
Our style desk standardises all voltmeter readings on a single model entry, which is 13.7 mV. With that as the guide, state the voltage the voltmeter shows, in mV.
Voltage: 40 mV
